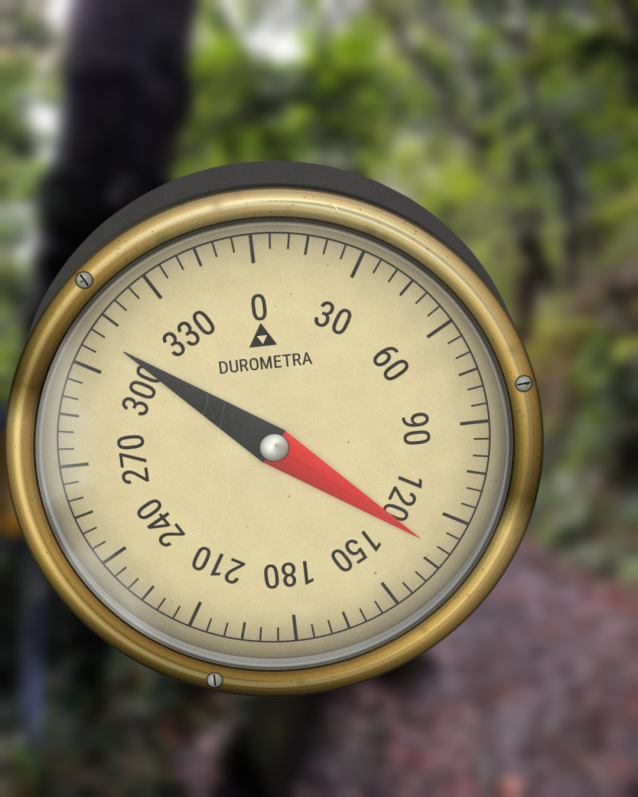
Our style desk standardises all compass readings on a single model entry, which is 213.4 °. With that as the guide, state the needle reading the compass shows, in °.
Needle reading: 130 °
